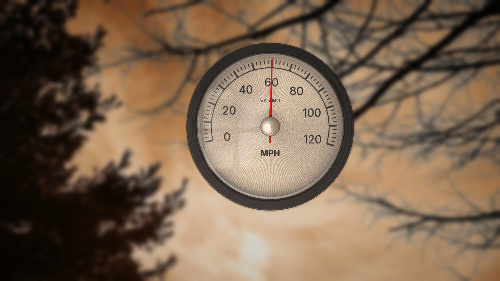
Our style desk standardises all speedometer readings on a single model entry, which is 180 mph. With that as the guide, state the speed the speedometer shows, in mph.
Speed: 60 mph
